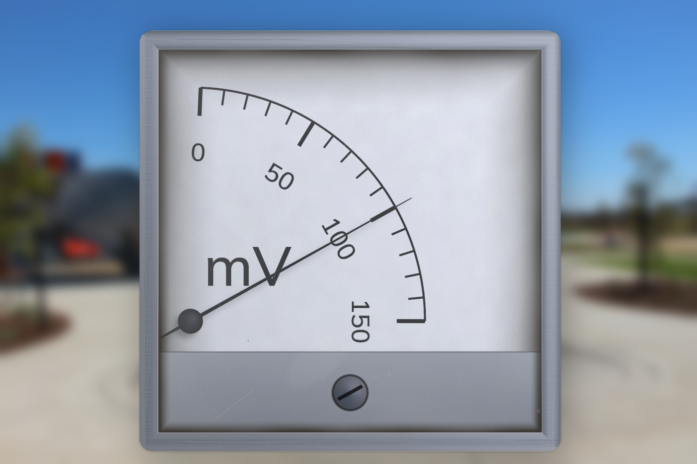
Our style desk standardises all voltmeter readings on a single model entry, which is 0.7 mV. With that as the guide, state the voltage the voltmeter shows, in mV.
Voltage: 100 mV
